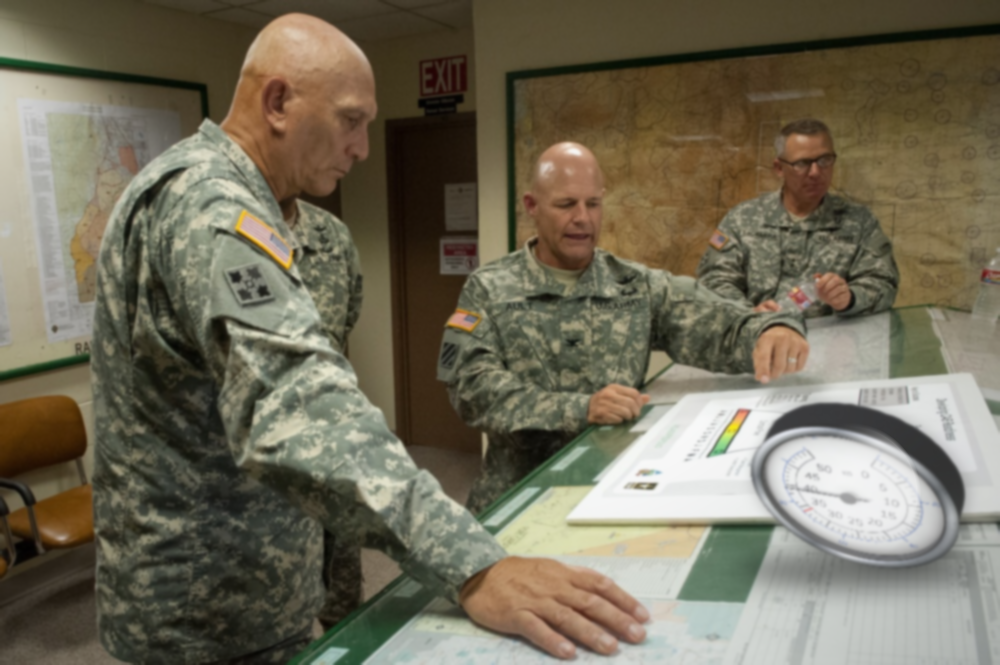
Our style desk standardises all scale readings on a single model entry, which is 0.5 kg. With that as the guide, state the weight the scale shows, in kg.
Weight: 40 kg
